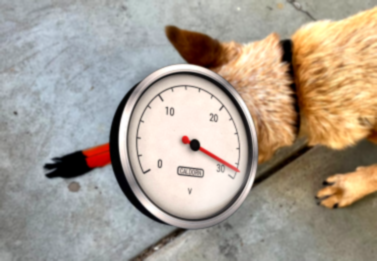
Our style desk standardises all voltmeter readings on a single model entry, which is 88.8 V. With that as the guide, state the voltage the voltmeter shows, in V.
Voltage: 29 V
